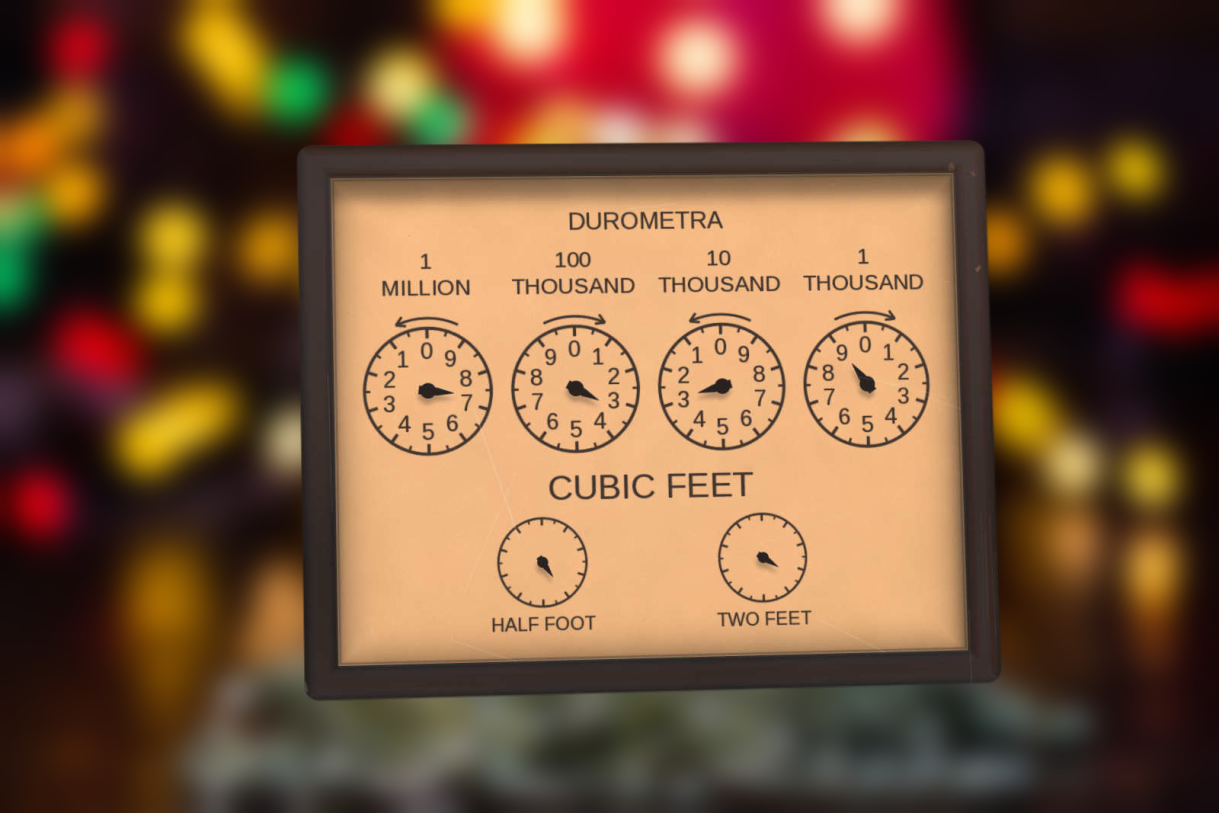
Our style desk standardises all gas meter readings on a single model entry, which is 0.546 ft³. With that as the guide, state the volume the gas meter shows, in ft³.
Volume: 732900 ft³
